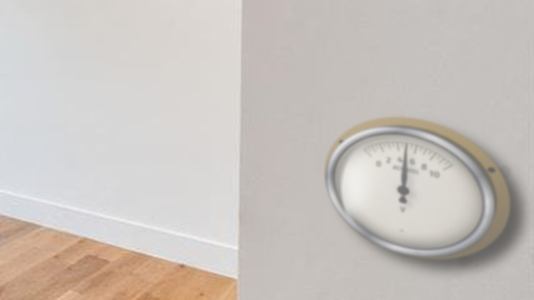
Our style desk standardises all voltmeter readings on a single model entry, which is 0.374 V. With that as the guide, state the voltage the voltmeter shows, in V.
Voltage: 5 V
